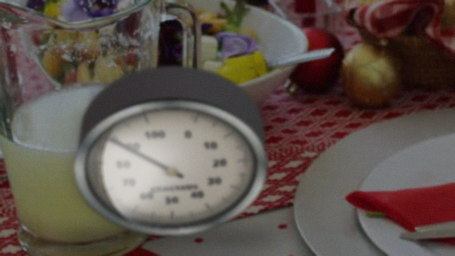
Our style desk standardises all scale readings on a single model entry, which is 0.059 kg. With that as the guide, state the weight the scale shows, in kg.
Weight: 90 kg
